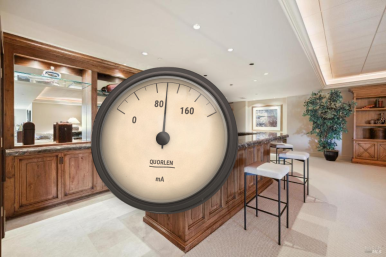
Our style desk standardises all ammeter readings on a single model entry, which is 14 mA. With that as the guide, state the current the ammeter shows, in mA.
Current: 100 mA
